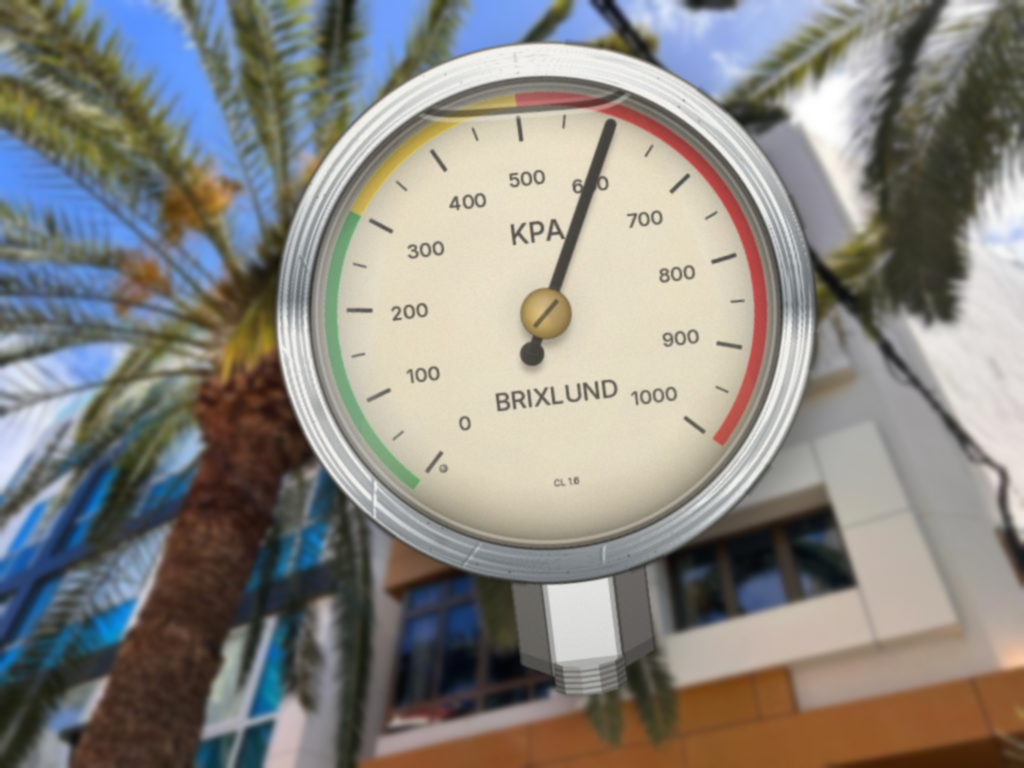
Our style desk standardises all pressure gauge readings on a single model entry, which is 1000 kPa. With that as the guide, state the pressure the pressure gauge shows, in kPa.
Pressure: 600 kPa
